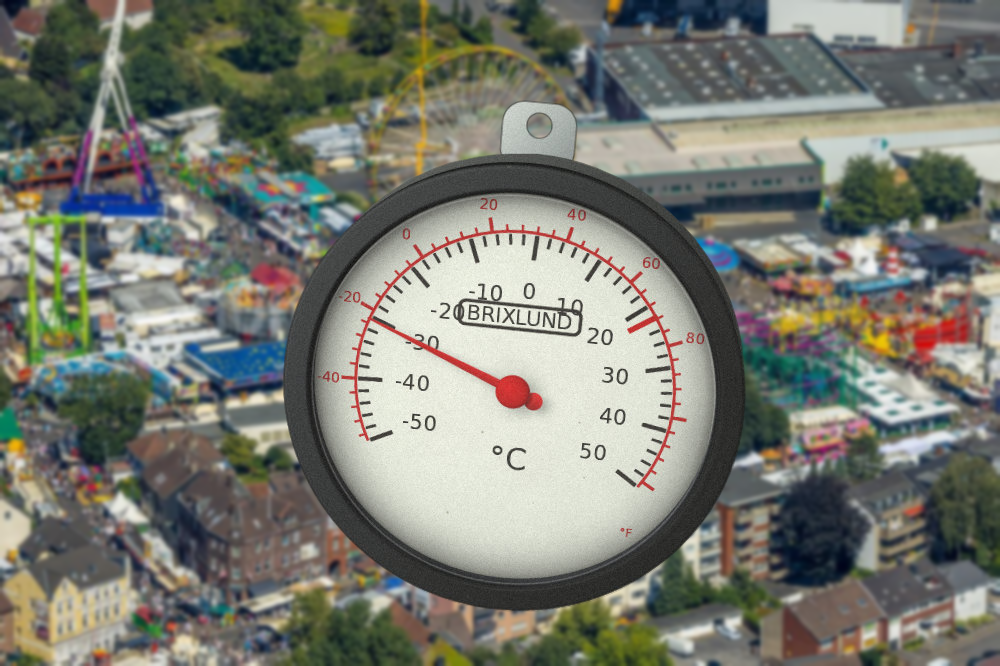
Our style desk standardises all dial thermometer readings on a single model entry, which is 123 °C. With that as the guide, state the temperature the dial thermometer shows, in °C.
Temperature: -30 °C
